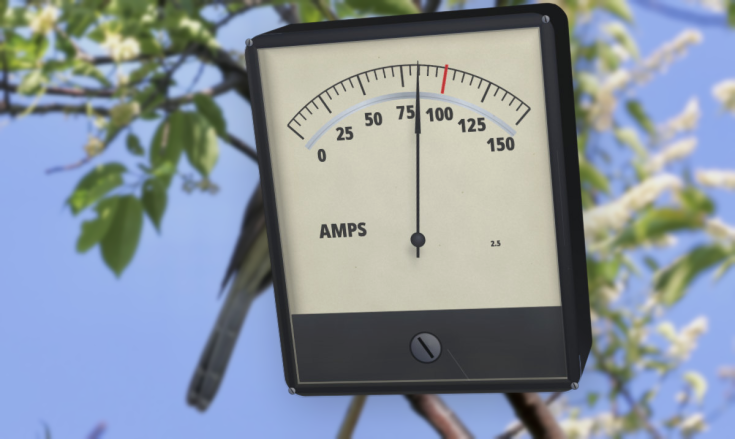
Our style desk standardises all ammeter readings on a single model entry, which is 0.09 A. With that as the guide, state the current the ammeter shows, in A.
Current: 85 A
